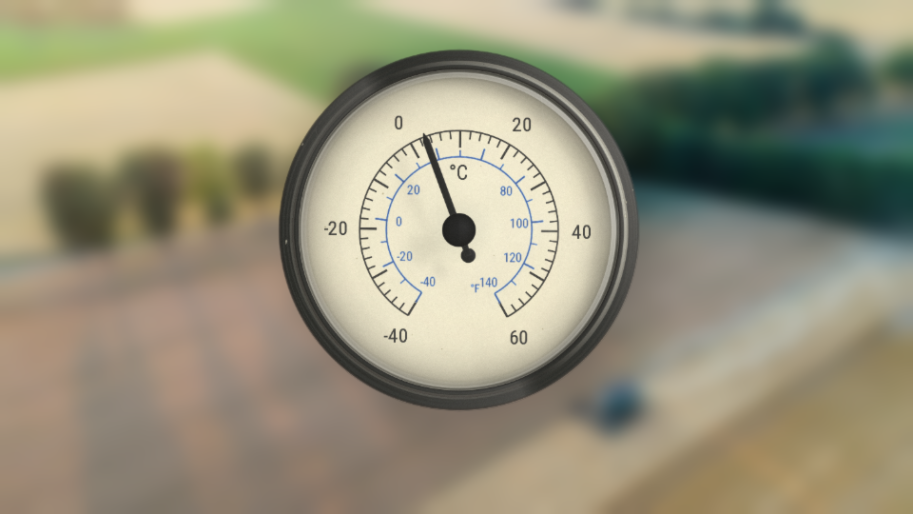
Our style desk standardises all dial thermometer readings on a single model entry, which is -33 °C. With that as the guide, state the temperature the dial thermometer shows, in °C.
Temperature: 3 °C
